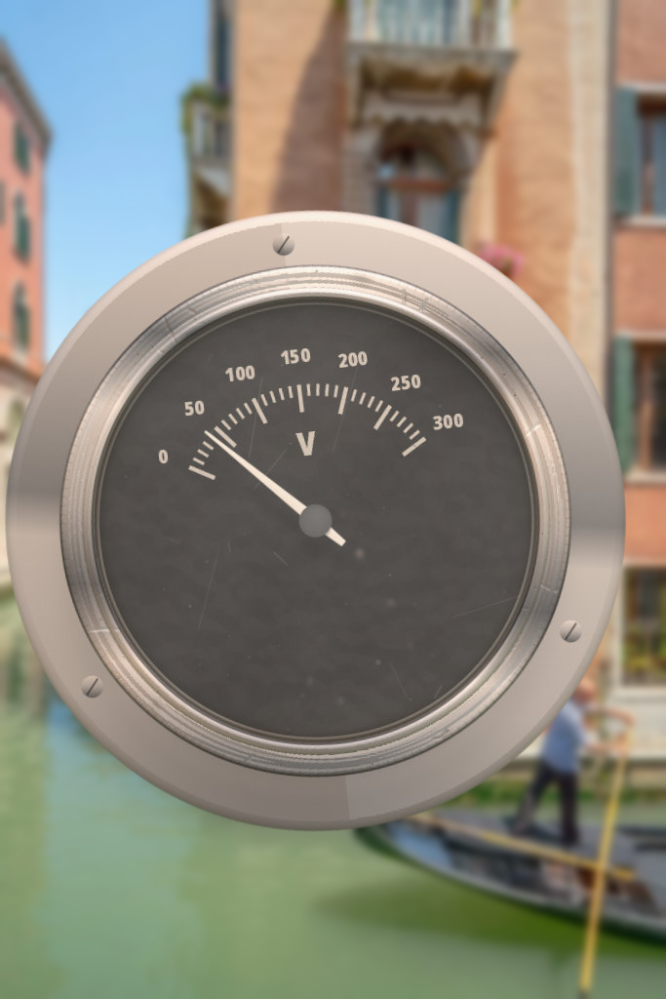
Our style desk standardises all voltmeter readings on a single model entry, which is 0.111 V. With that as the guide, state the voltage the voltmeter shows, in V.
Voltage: 40 V
